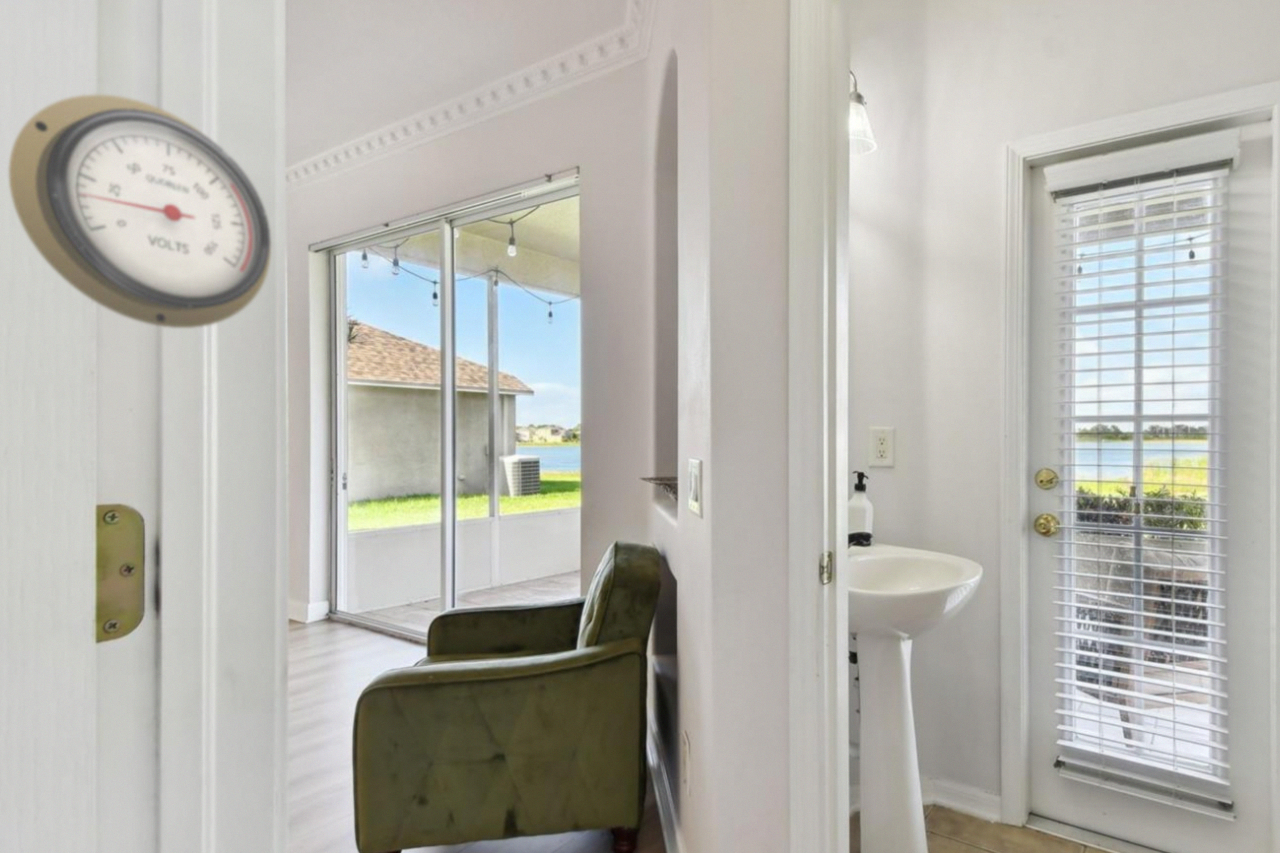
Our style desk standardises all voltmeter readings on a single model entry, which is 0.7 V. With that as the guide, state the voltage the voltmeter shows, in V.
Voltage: 15 V
